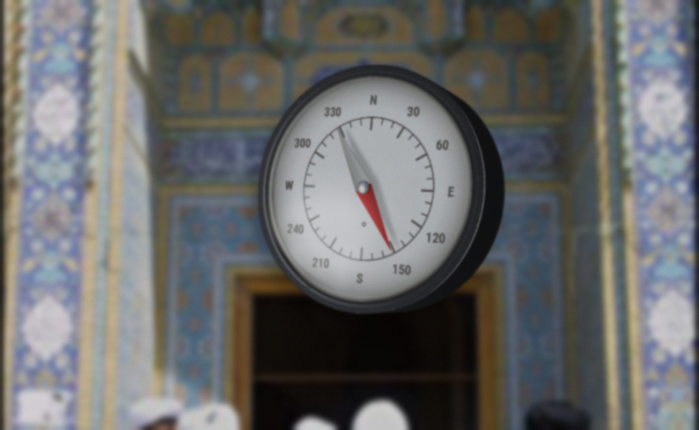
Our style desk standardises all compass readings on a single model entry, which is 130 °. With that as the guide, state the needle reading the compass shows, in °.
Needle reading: 150 °
